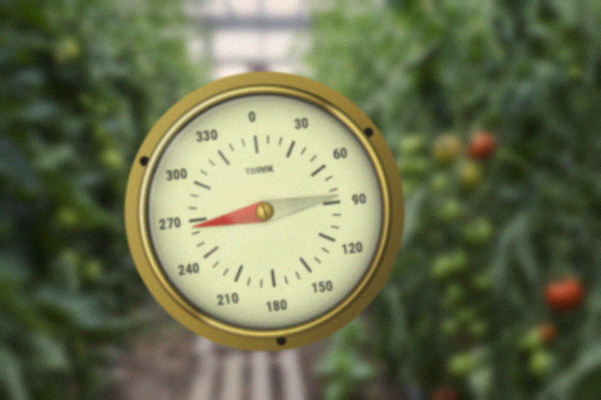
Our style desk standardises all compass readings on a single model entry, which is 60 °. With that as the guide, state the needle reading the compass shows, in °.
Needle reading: 265 °
